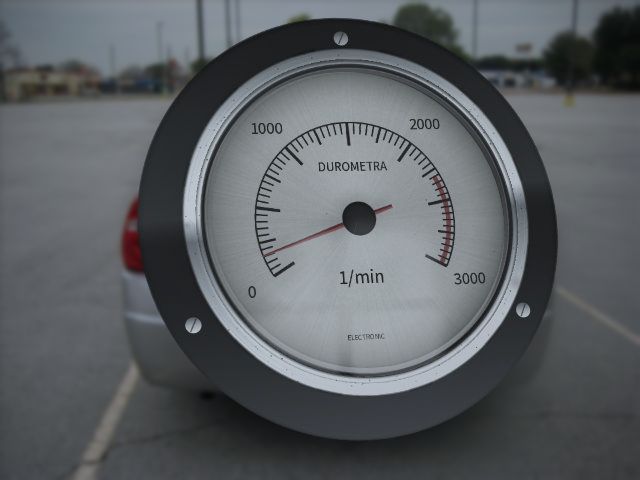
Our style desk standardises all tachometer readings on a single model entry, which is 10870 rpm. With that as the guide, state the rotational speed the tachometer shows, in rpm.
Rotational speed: 150 rpm
